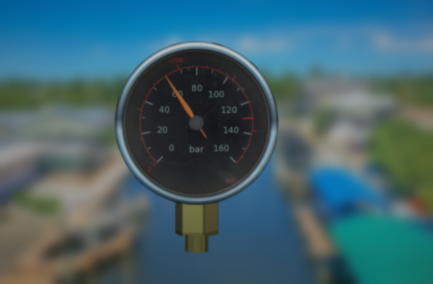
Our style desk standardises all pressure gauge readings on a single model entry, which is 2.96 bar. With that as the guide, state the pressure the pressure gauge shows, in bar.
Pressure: 60 bar
